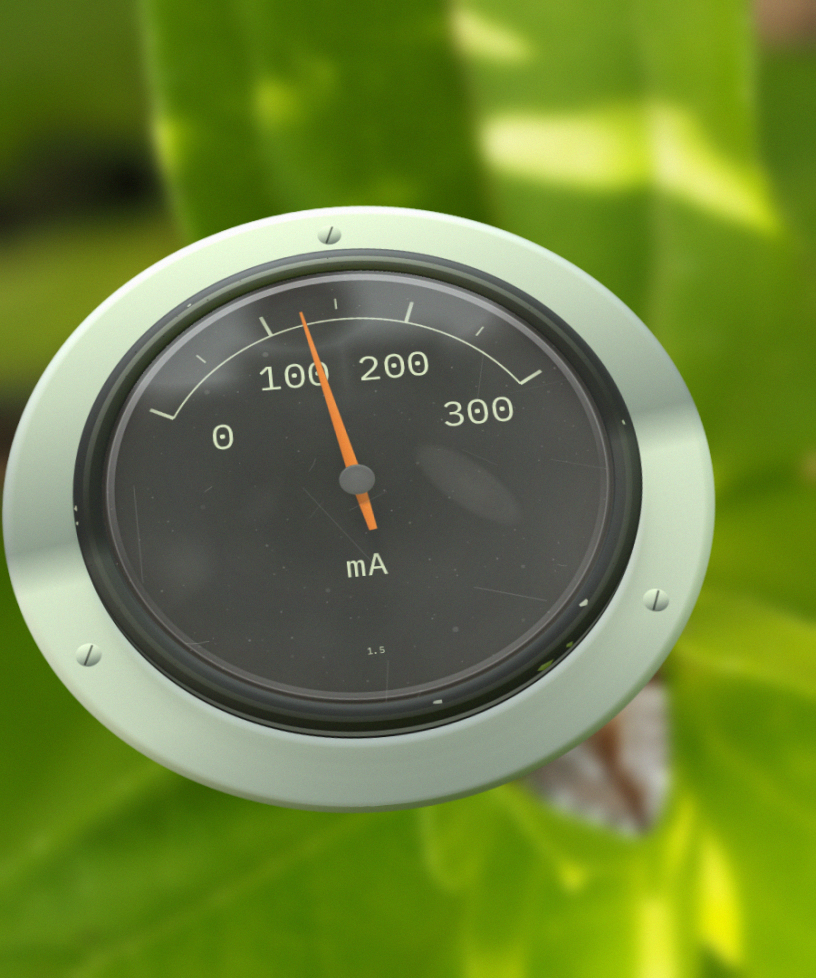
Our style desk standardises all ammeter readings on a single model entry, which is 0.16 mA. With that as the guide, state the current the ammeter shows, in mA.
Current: 125 mA
